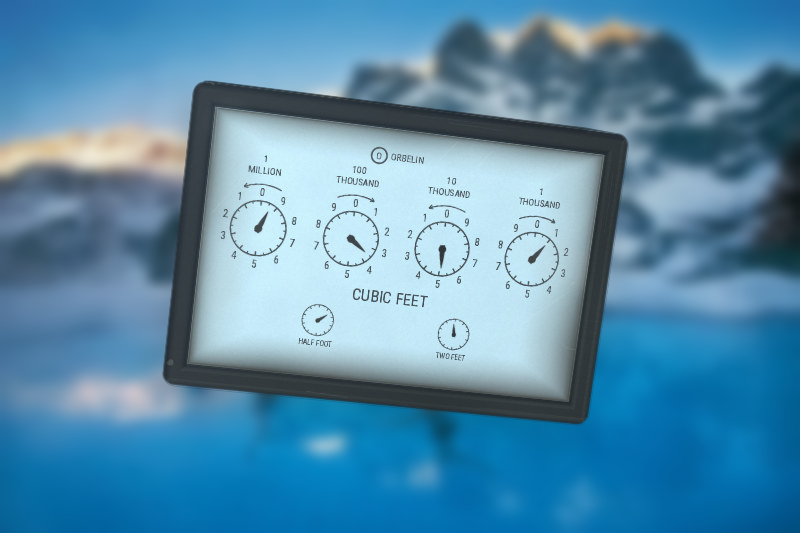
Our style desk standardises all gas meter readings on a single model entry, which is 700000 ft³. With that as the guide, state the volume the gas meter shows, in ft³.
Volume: 935100 ft³
